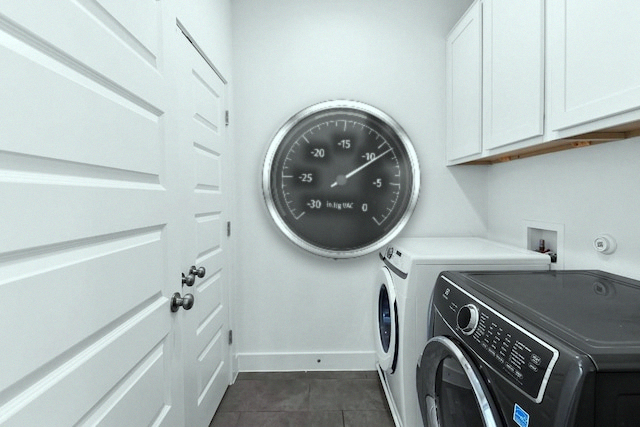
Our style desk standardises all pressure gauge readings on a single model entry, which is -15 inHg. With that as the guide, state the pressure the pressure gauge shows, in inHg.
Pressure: -9 inHg
